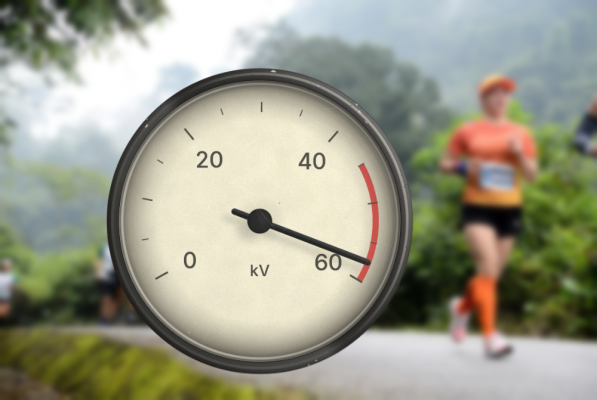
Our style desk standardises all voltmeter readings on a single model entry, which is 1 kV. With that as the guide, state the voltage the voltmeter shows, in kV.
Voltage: 57.5 kV
